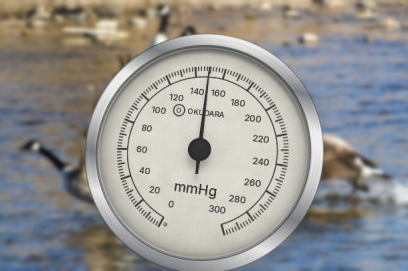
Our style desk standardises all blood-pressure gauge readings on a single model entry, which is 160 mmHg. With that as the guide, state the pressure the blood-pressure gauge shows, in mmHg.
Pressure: 150 mmHg
